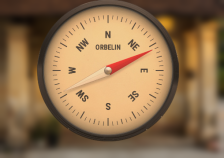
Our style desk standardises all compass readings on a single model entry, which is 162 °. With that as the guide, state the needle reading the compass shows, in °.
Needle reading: 65 °
